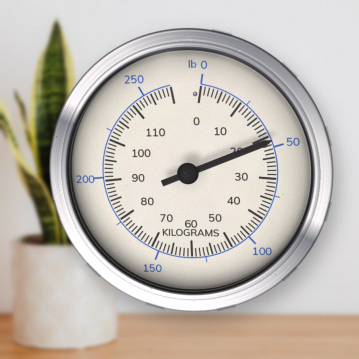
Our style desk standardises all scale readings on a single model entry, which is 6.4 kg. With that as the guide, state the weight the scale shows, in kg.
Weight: 21 kg
